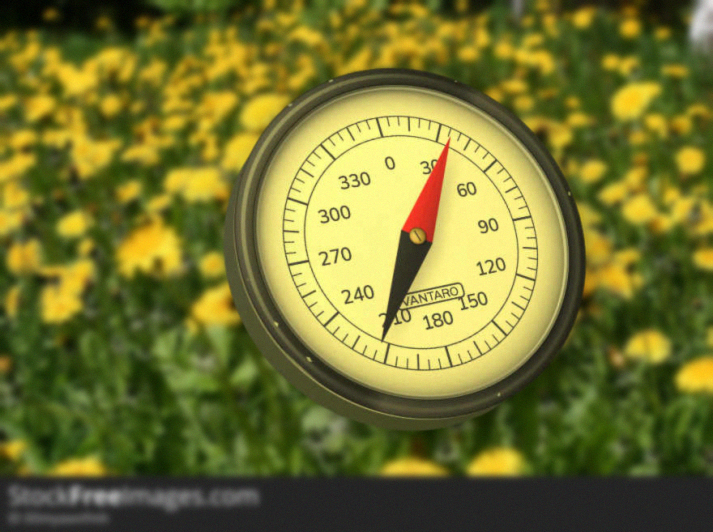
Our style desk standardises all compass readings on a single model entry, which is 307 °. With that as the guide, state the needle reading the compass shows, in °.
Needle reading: 35 °
